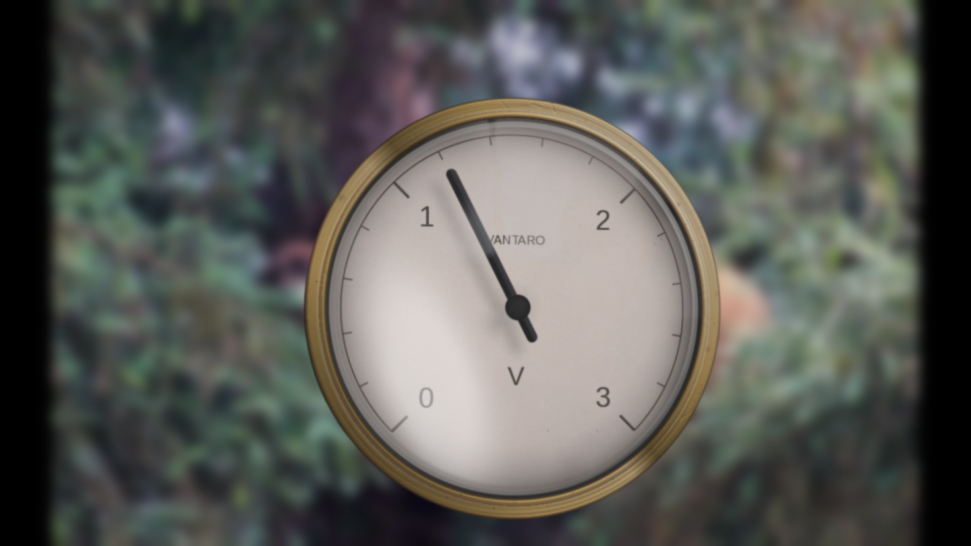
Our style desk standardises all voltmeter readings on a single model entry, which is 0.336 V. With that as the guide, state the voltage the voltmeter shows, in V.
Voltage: 1.2 V
